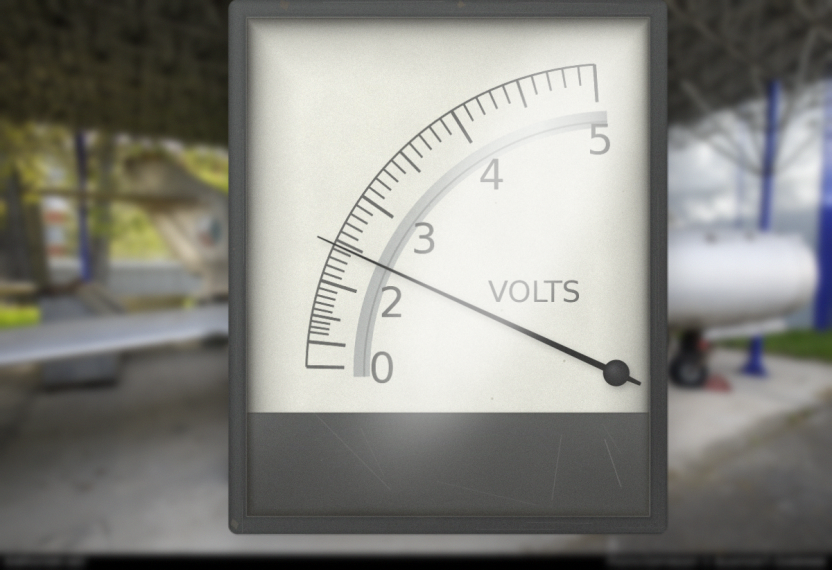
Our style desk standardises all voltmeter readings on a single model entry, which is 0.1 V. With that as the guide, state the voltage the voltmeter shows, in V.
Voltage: 2.45 V
